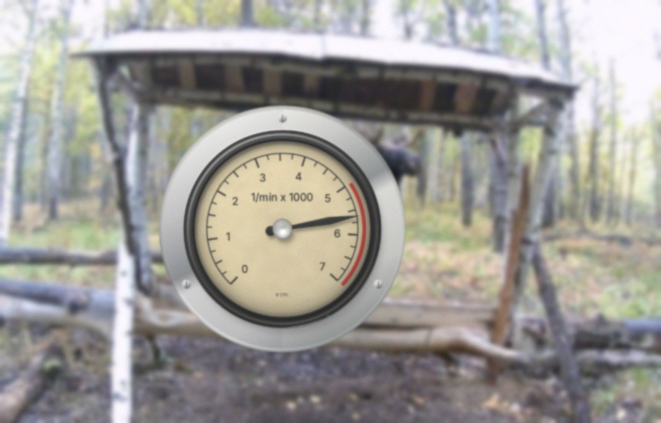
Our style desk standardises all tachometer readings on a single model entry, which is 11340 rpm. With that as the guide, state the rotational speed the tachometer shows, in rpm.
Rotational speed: 5625 rpm
